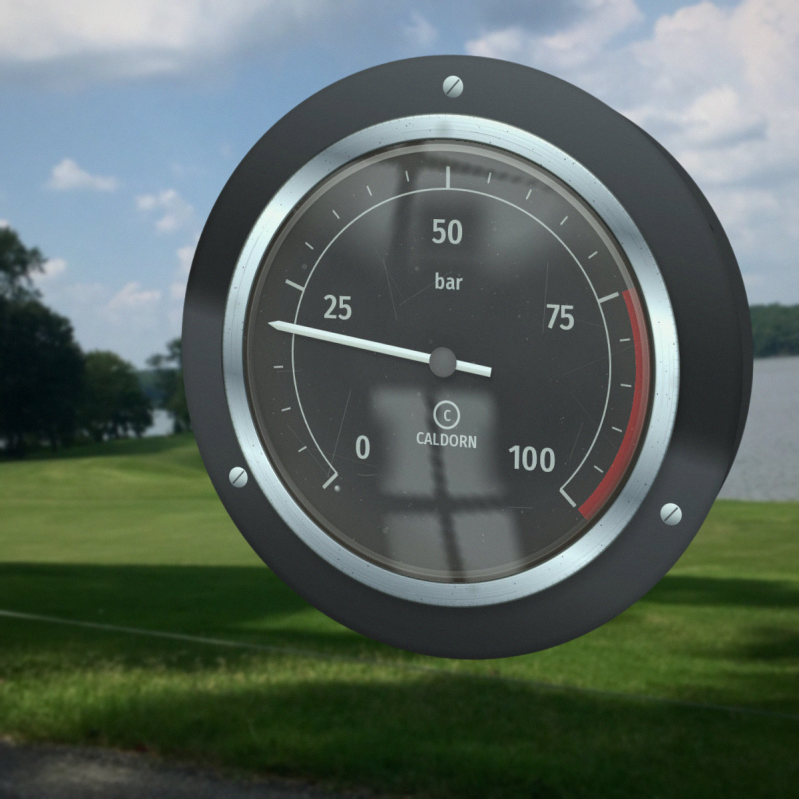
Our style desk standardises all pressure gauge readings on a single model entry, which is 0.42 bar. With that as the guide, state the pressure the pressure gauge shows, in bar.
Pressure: 20 bar
